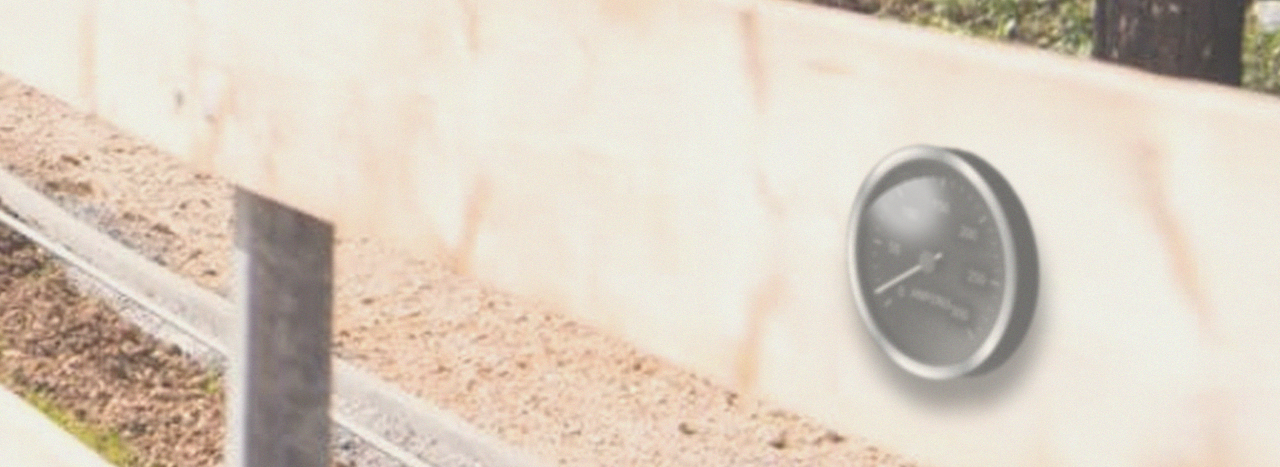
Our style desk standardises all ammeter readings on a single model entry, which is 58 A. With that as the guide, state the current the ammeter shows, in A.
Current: 10 A
